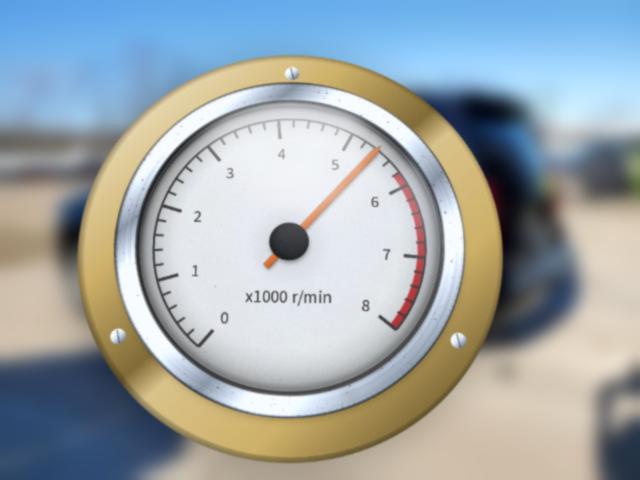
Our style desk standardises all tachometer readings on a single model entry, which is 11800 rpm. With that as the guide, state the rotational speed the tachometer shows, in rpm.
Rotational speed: 5400 rpm
